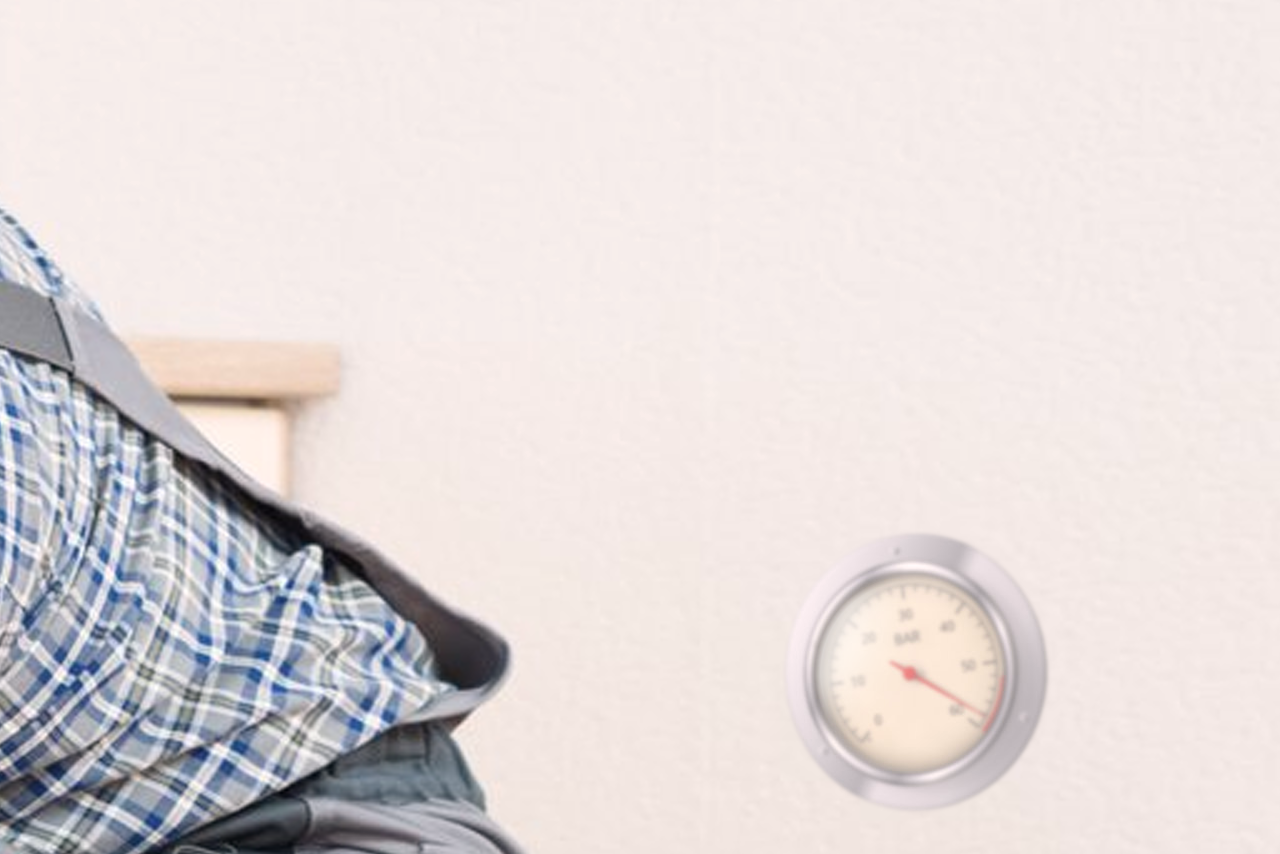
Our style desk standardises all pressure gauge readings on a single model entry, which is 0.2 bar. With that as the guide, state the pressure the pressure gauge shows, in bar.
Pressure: 58 bar
